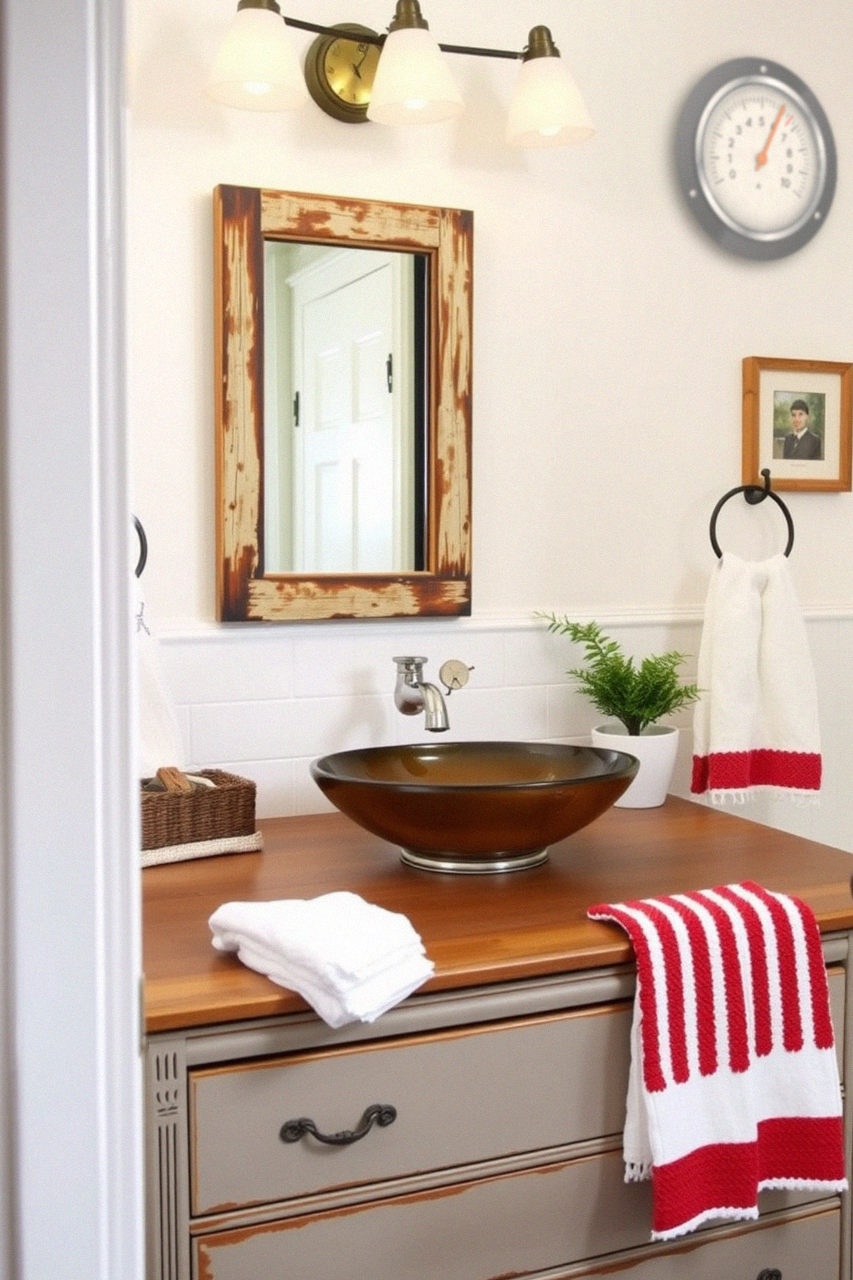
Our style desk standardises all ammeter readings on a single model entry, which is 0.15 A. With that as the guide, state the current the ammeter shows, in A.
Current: 6 A
